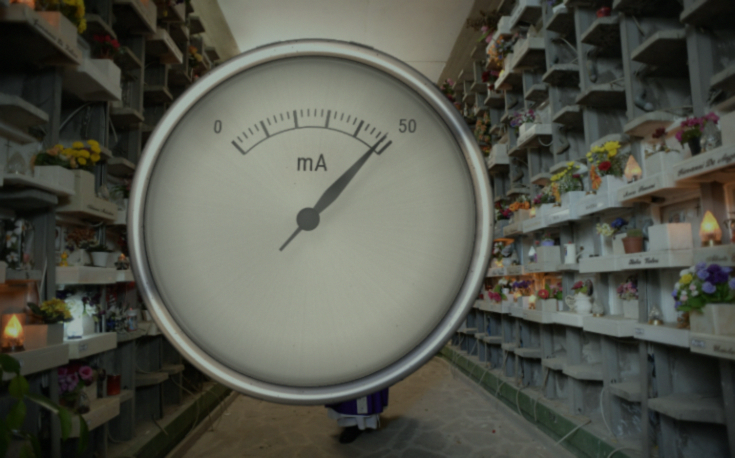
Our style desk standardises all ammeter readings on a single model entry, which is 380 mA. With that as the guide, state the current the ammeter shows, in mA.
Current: 48 mA
